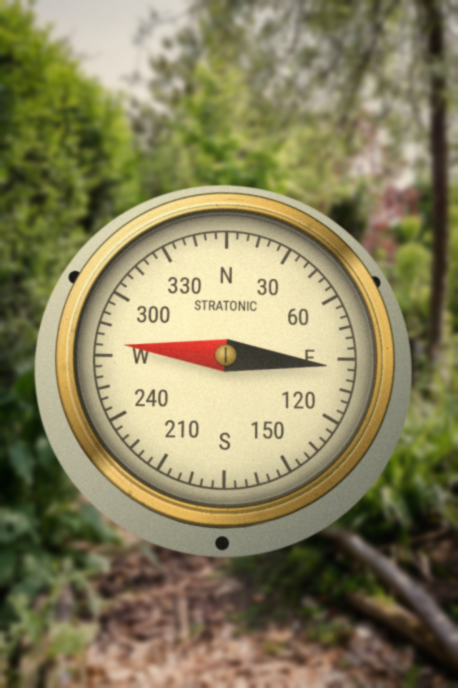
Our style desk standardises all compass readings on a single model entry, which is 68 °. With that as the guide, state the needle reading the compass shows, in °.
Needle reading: 275 °
